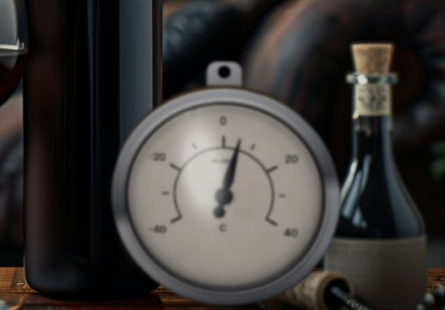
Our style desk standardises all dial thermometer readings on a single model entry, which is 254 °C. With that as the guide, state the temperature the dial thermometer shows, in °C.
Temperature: 5 °C
